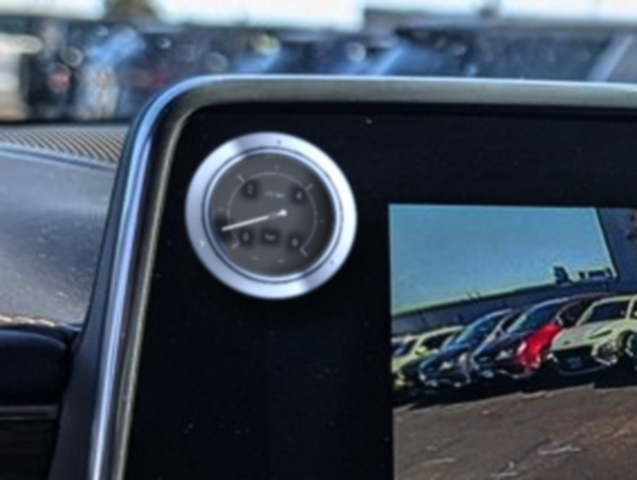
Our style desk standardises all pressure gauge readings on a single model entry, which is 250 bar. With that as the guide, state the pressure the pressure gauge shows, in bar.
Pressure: 0.5 bar
